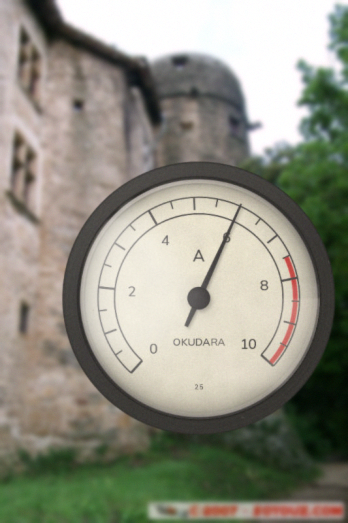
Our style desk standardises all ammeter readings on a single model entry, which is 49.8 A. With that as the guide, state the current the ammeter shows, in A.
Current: 6 A
